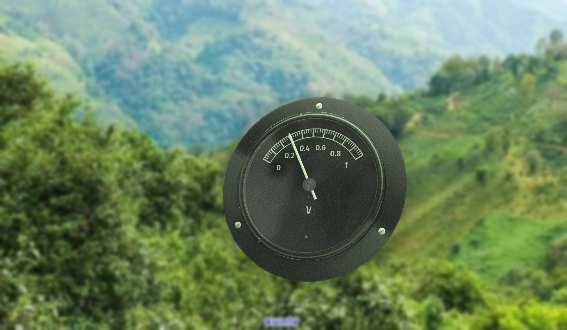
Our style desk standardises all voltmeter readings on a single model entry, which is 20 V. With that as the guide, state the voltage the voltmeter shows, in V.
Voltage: 0.3 V
